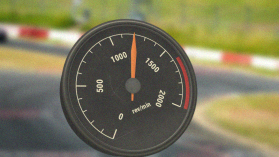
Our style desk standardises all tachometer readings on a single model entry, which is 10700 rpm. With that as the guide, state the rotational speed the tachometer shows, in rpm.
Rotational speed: 1200 rpm
